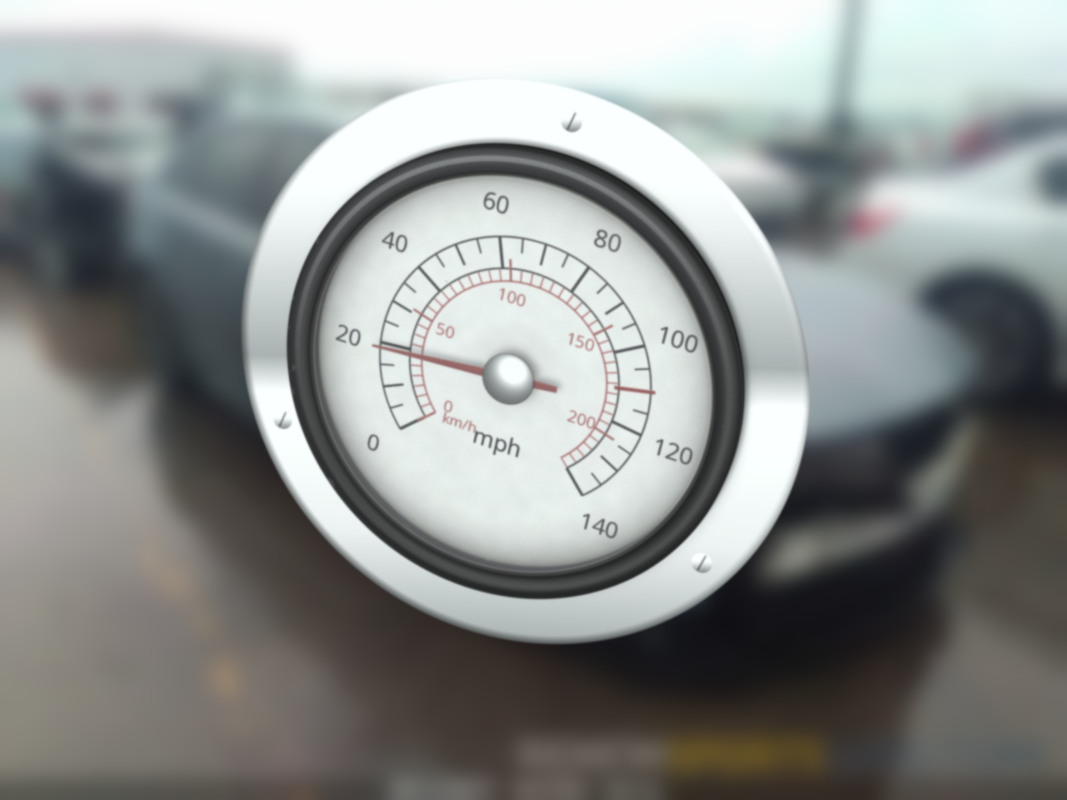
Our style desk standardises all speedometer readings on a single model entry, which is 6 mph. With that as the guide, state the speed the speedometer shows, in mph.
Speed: 20 mph
